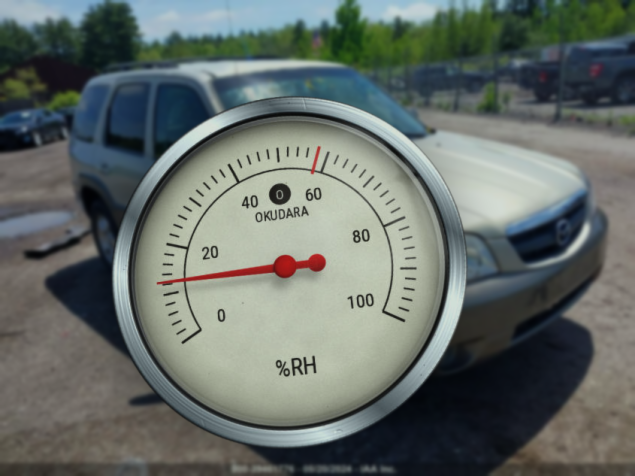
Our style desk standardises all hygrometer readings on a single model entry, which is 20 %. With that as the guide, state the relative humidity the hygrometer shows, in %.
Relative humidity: 12 %
